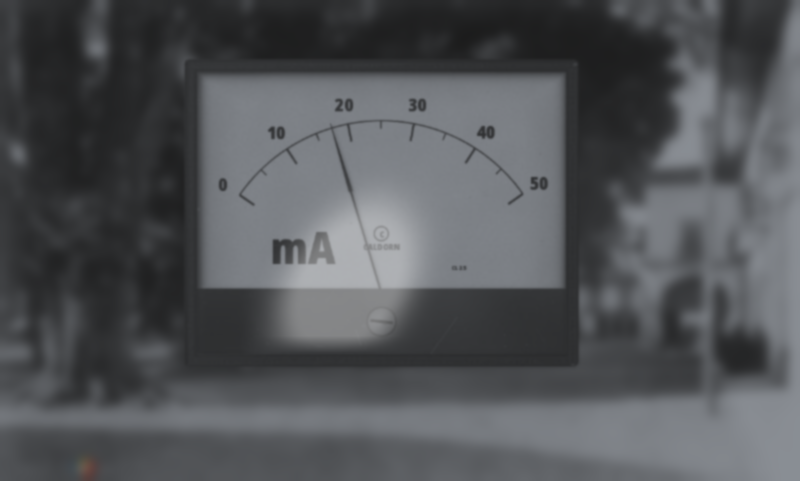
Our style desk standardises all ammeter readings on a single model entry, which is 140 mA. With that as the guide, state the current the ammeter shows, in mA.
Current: 17.5 mA
